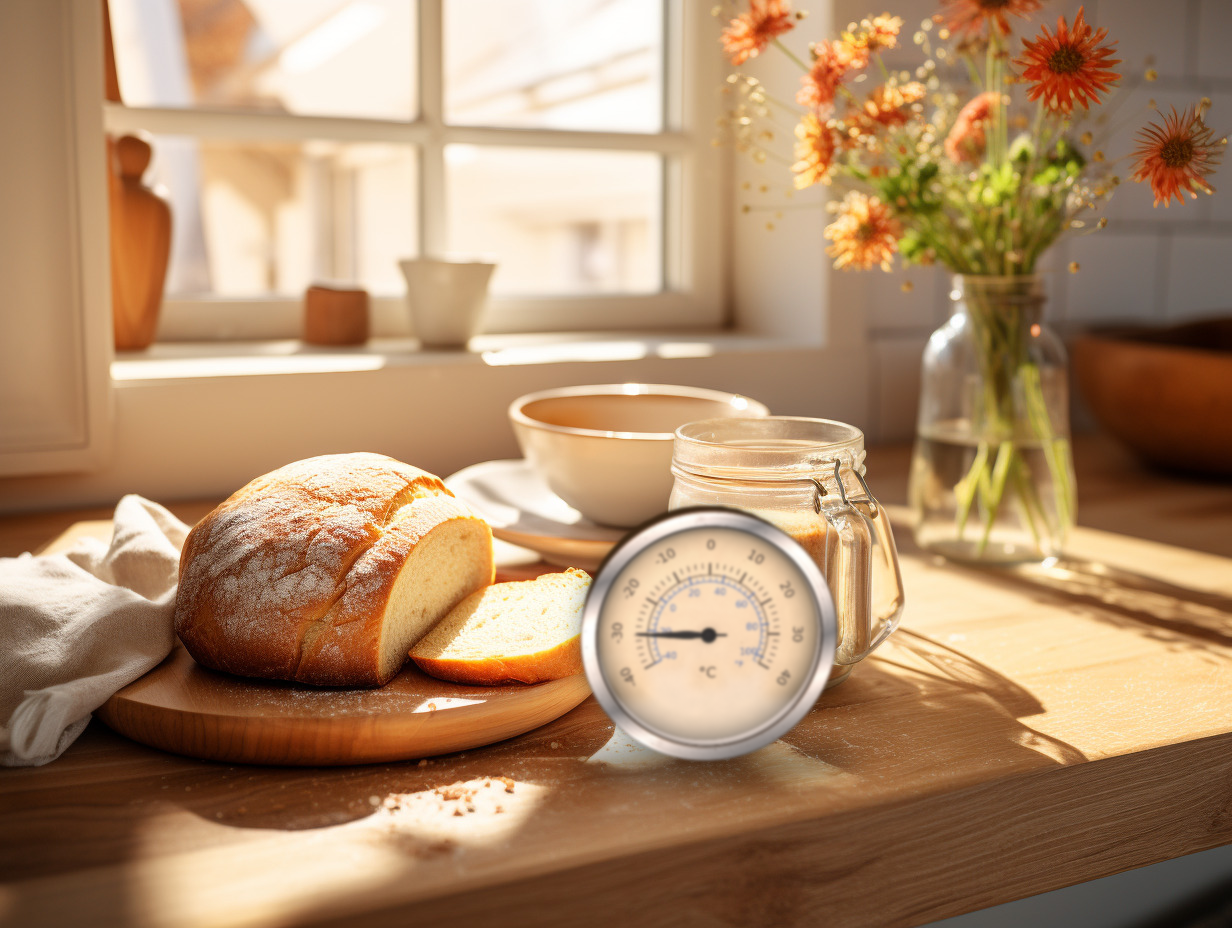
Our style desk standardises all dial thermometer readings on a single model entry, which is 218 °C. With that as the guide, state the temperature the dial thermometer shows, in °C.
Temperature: -30 °C
